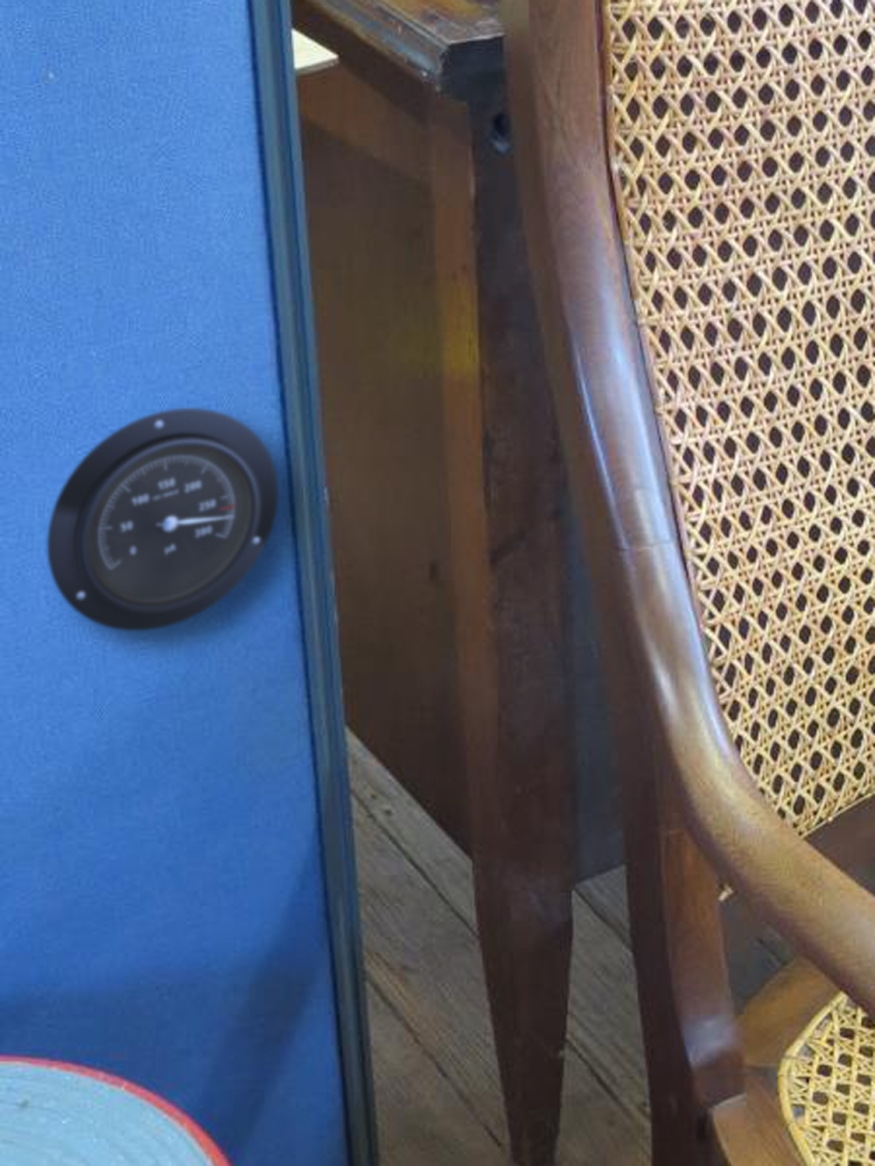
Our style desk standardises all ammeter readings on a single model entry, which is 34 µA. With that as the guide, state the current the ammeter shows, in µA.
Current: 275 µA
